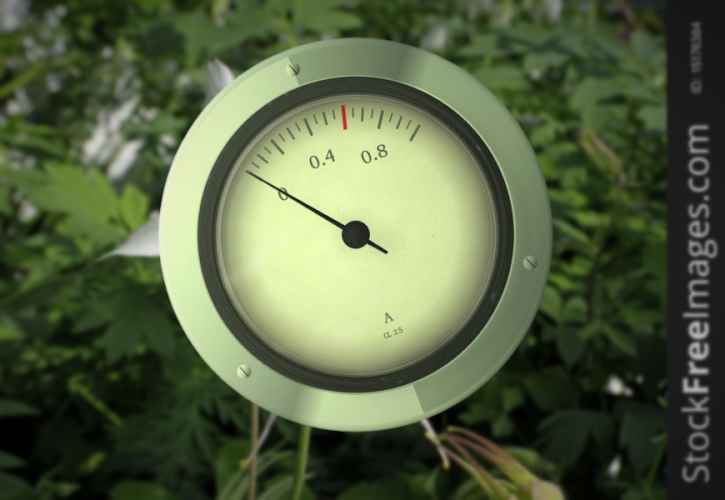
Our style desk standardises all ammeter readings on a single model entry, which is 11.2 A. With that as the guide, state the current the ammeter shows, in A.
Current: 0 A
